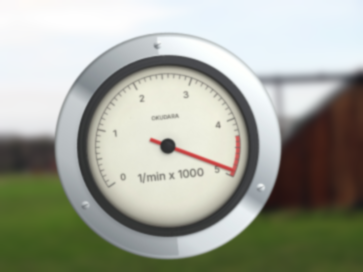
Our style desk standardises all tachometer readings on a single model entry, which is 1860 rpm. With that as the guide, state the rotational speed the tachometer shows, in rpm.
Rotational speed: 4900 rpm
